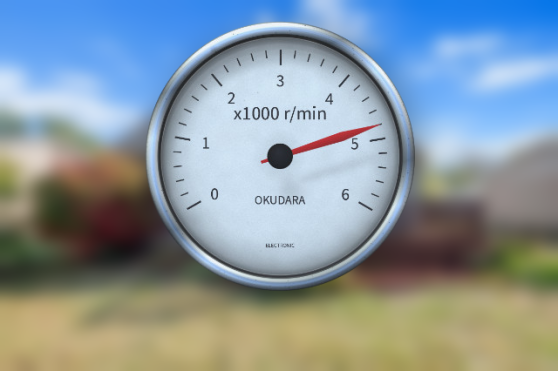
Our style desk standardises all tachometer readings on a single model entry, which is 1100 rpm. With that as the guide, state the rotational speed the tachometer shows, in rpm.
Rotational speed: 4800 rpm
